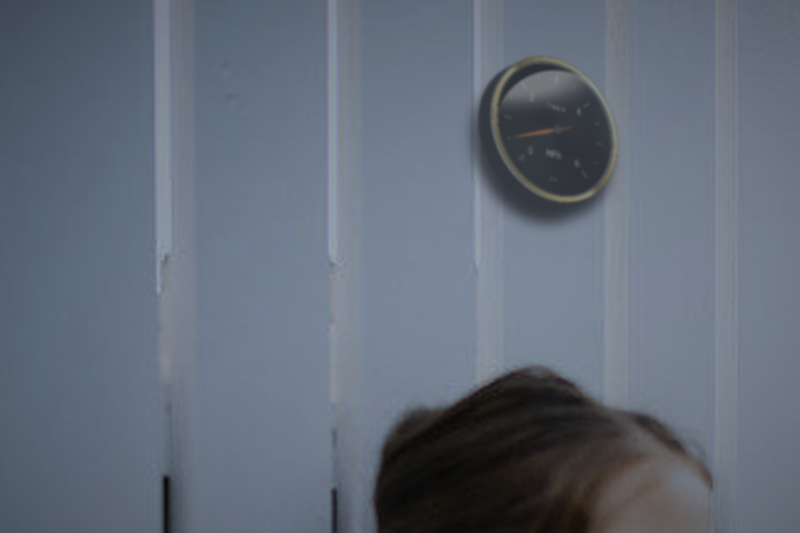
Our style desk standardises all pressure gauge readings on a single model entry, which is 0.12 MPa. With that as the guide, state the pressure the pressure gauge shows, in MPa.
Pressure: 0.5 MPa
